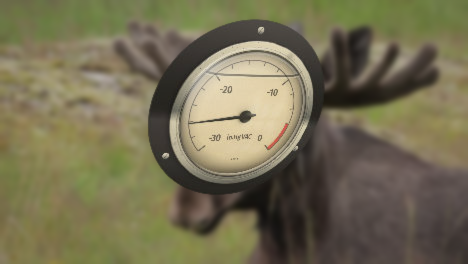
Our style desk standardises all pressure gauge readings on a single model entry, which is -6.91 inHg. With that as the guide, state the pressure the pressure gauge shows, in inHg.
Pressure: -26 inHg
